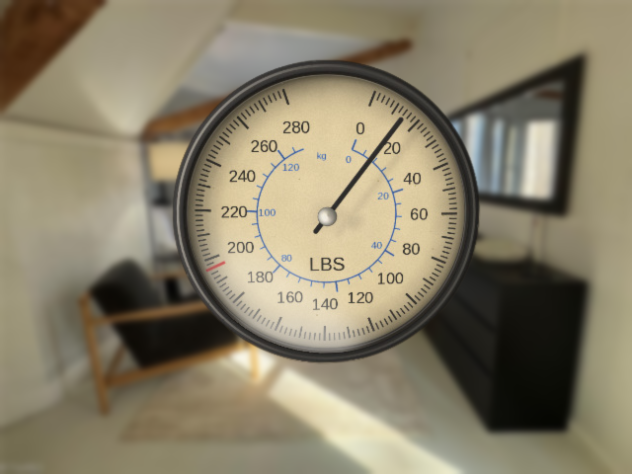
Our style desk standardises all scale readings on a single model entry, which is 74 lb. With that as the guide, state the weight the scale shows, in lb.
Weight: 14 lb
